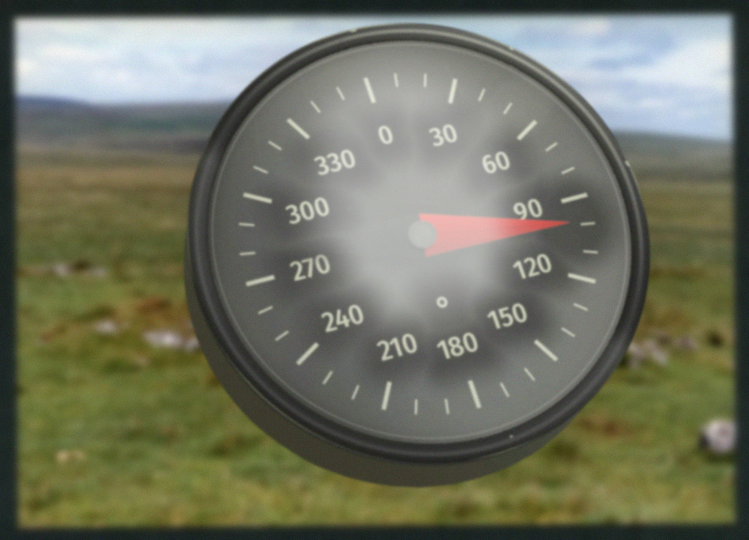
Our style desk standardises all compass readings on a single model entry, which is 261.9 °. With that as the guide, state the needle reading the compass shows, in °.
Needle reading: 100 °
